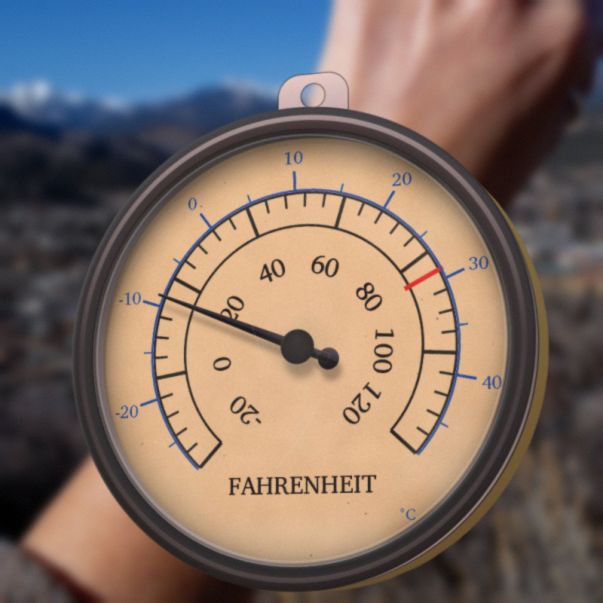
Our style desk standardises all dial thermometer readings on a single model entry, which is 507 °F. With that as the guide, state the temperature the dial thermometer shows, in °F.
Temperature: 16 °F
